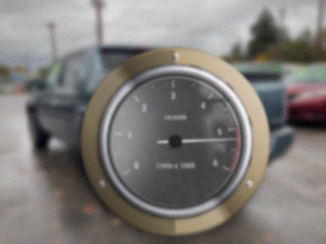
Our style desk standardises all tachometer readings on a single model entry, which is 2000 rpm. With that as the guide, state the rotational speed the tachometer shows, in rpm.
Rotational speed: 5250 rpm
